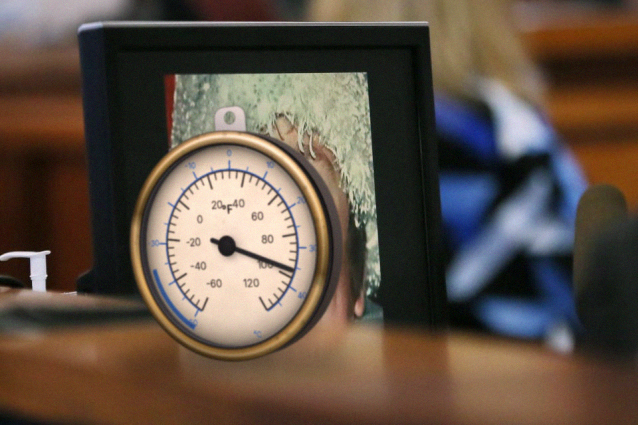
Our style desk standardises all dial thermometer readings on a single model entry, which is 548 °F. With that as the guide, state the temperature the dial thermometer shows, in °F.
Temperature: 96 °F
